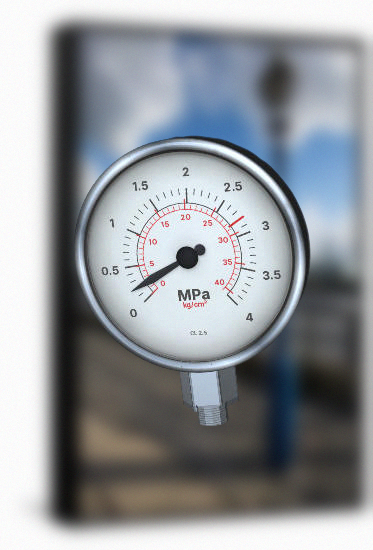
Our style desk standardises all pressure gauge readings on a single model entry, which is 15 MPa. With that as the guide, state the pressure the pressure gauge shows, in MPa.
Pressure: 0.2 MPa
